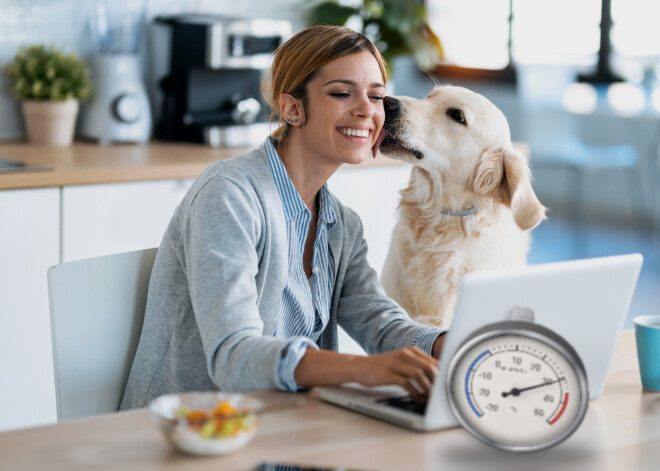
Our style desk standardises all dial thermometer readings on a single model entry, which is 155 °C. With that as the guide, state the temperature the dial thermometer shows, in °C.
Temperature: 30 °C
